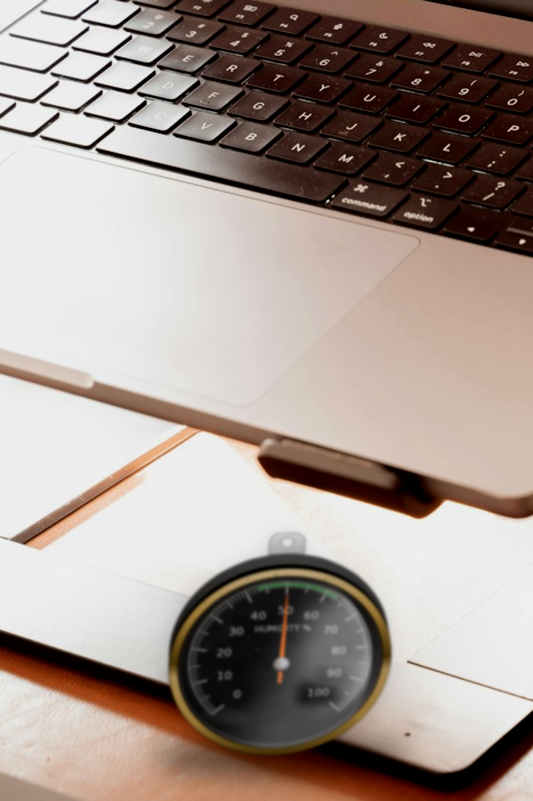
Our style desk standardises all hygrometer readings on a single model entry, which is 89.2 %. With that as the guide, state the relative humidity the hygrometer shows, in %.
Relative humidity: 50 %
